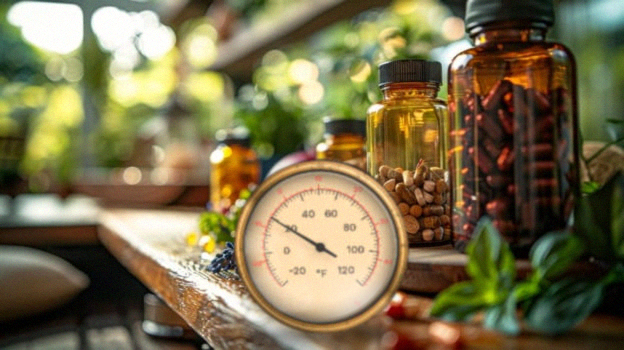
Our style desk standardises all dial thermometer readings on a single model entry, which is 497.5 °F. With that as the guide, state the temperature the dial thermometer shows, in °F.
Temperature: 20 °F
